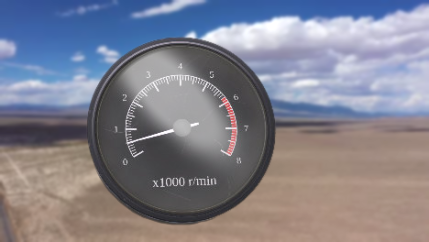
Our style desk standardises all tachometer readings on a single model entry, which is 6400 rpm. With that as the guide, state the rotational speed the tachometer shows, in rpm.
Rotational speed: 500 rpm
